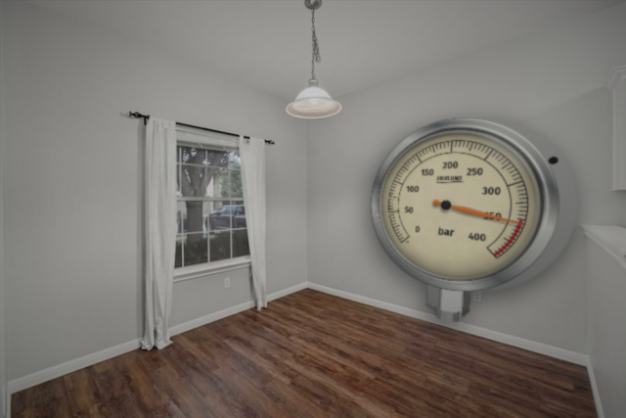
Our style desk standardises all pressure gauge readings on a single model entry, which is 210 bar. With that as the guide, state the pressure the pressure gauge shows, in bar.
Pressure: 350 bar
